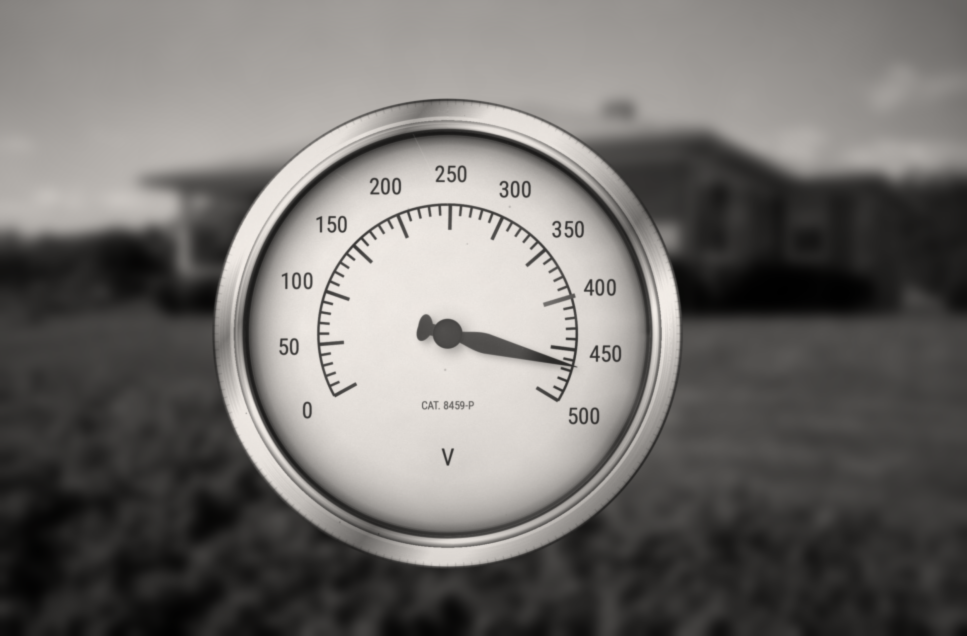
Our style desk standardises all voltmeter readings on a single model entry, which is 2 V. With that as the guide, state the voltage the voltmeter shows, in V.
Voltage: 465 V
